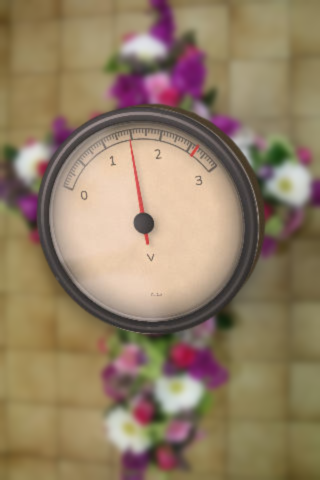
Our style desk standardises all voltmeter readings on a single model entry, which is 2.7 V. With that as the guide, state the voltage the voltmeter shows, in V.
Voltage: 1.5 V
